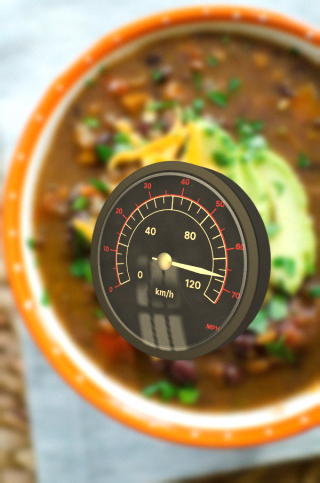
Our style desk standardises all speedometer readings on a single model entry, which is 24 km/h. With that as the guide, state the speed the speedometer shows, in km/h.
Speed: 107.5 km/h
